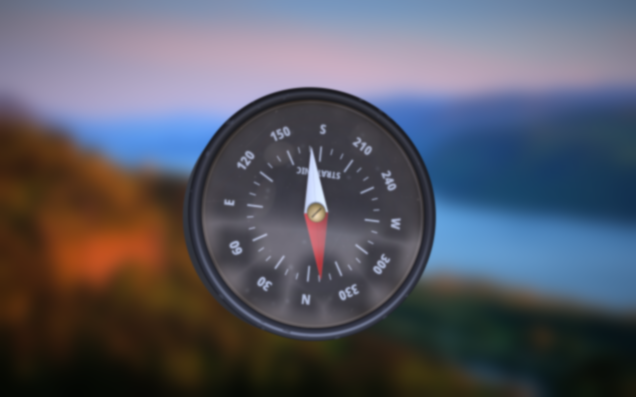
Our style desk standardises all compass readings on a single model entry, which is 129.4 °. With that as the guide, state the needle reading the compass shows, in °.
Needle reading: 350 °
